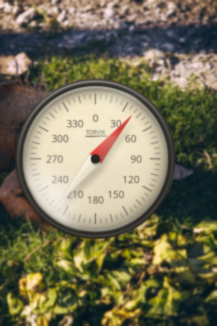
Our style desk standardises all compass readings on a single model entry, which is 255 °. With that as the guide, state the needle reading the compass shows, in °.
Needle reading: 40 °
